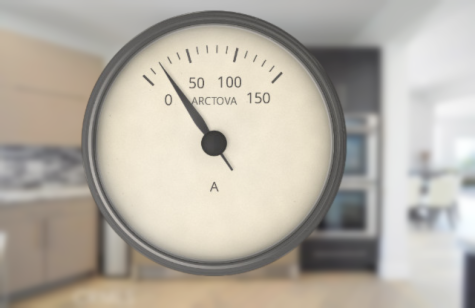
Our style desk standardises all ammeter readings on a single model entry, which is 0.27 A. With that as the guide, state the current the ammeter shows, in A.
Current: 20 A
